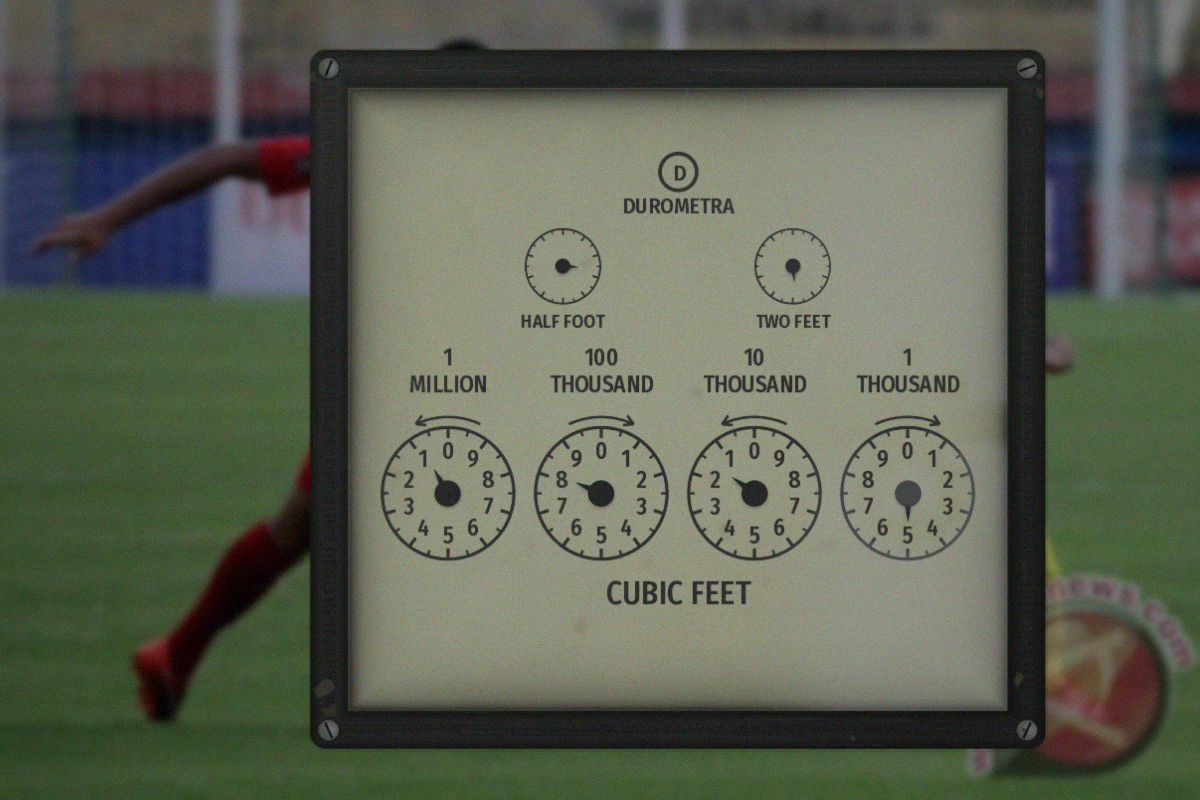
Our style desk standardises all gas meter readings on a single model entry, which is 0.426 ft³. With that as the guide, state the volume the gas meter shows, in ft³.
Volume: 81500 ft³
